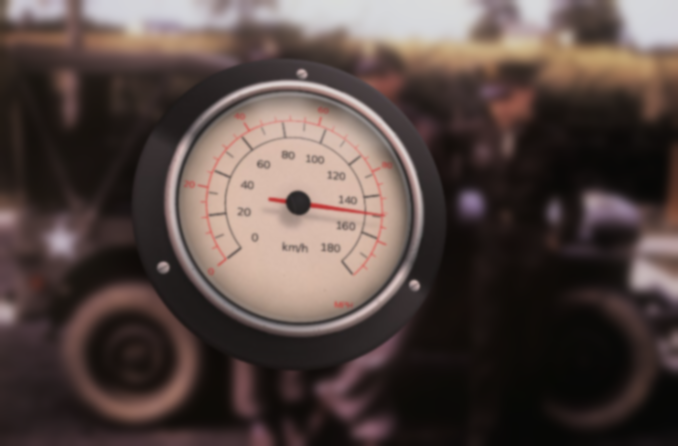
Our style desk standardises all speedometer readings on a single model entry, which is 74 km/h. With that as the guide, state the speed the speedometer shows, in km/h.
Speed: 150 km/h
